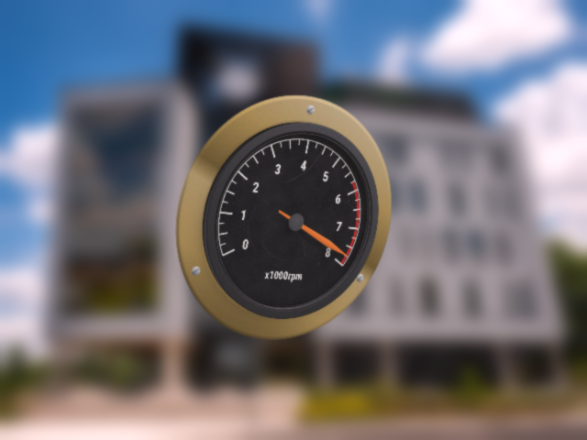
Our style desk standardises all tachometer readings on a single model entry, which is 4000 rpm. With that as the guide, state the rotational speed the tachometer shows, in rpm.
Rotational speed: 7750 rpm
